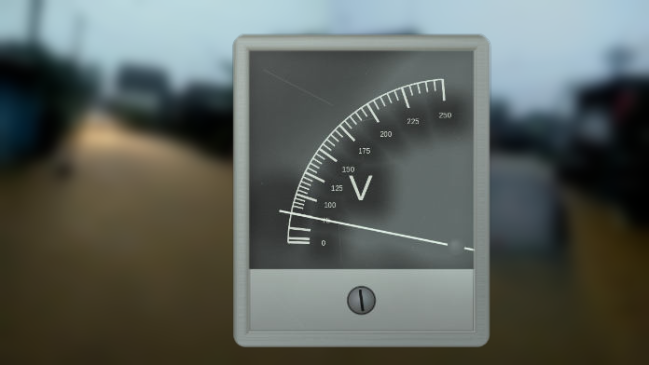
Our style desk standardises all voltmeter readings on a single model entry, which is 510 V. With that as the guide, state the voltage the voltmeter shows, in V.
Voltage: 75 V
